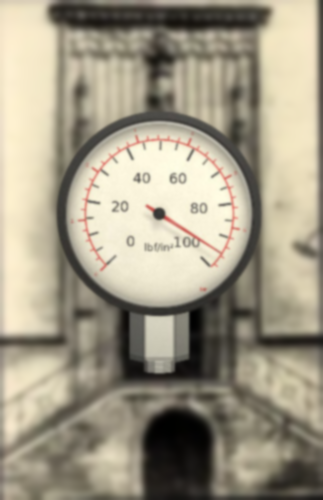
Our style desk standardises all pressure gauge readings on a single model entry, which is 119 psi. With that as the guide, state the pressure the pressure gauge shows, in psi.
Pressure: 95 psi
